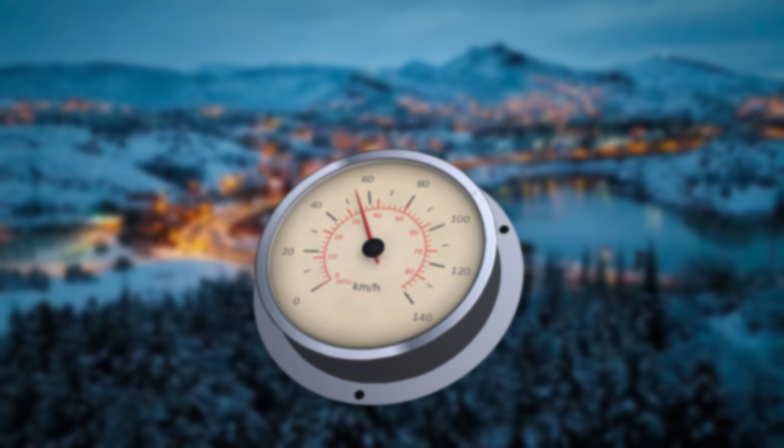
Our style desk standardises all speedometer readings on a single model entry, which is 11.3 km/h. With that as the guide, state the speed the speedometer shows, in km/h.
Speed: 55 km/h
